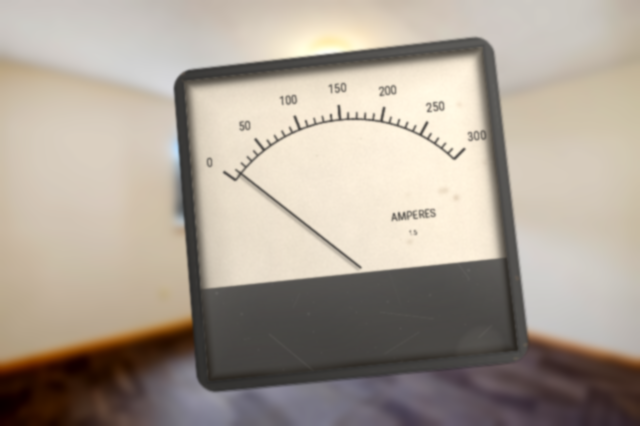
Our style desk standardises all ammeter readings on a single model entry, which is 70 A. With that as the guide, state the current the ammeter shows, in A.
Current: 10 A
